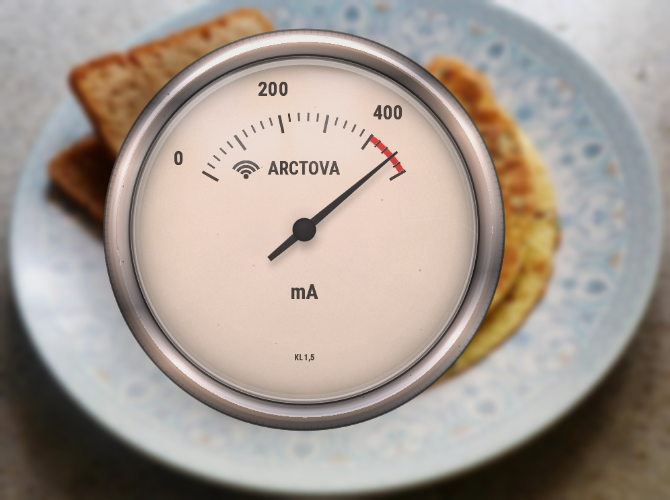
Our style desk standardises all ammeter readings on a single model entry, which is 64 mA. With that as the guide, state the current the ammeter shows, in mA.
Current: 460 mA
